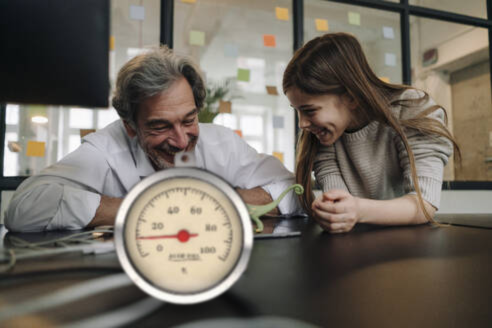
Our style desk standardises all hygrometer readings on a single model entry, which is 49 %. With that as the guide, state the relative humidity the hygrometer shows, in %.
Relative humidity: 10 %
